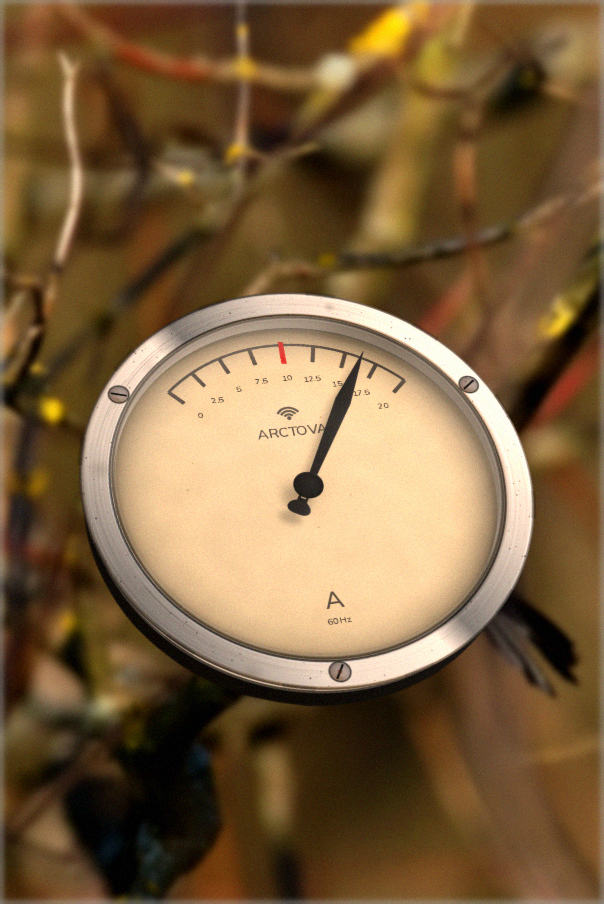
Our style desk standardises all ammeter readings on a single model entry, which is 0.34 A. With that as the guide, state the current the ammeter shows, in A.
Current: 16.25 A
